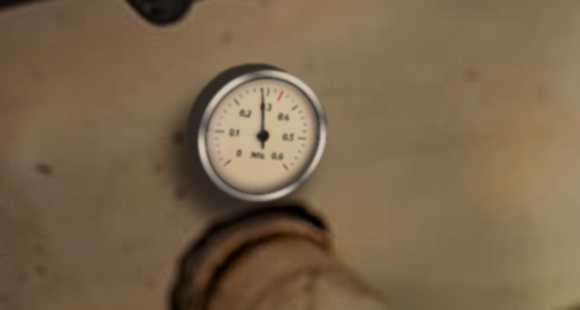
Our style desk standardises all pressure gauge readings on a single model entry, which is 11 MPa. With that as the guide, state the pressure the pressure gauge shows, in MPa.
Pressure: 0.28 MPa
